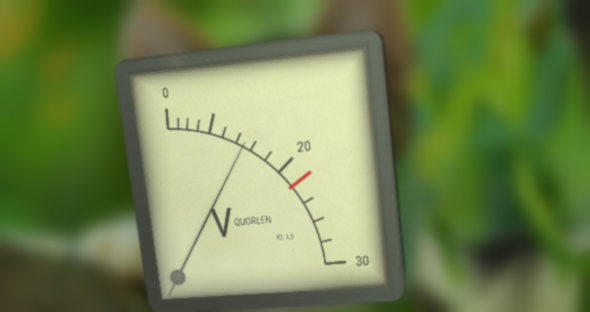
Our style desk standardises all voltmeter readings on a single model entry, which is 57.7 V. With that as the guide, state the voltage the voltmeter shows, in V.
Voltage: 15 V
